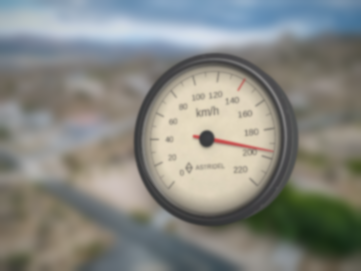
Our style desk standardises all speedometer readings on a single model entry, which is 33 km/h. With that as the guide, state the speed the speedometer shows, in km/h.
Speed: 195 km/h
